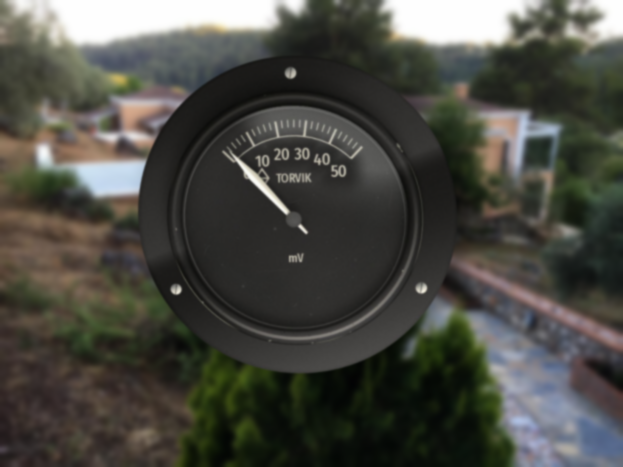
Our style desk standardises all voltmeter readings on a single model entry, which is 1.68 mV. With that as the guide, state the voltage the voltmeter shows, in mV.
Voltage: 2 mV
